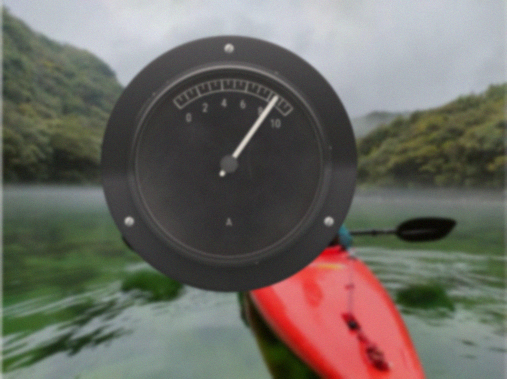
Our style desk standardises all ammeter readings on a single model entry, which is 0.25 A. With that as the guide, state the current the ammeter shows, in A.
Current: 8.5 A
